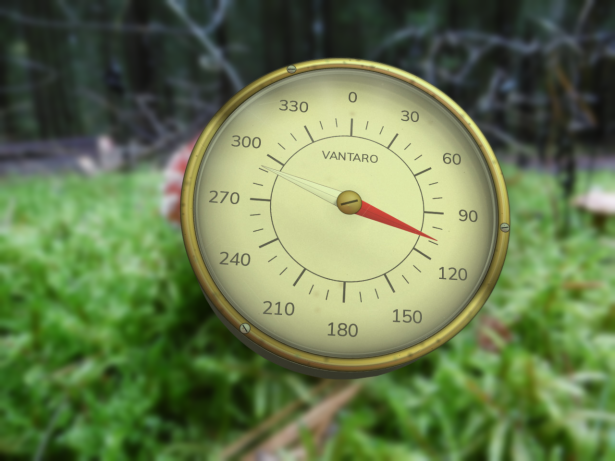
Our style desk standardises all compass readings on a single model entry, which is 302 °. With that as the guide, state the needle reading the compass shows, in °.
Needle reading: 110 °
